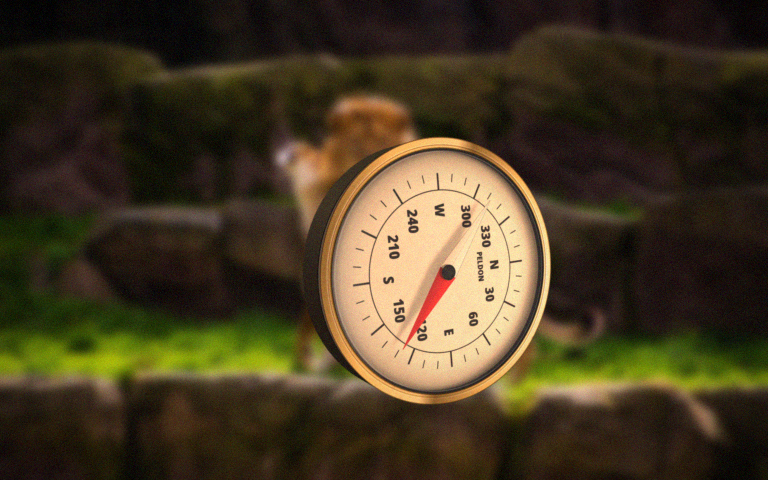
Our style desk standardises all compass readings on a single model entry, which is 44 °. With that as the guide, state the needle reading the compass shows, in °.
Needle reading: 130 °
